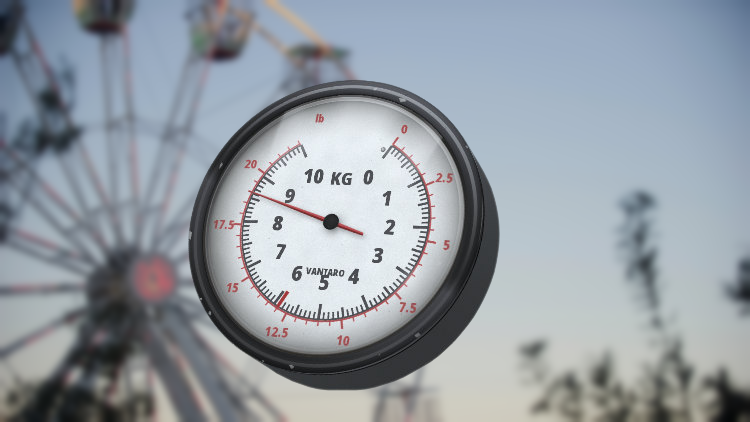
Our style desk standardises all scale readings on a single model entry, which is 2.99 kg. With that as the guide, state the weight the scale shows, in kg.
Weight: 8.6 kg
